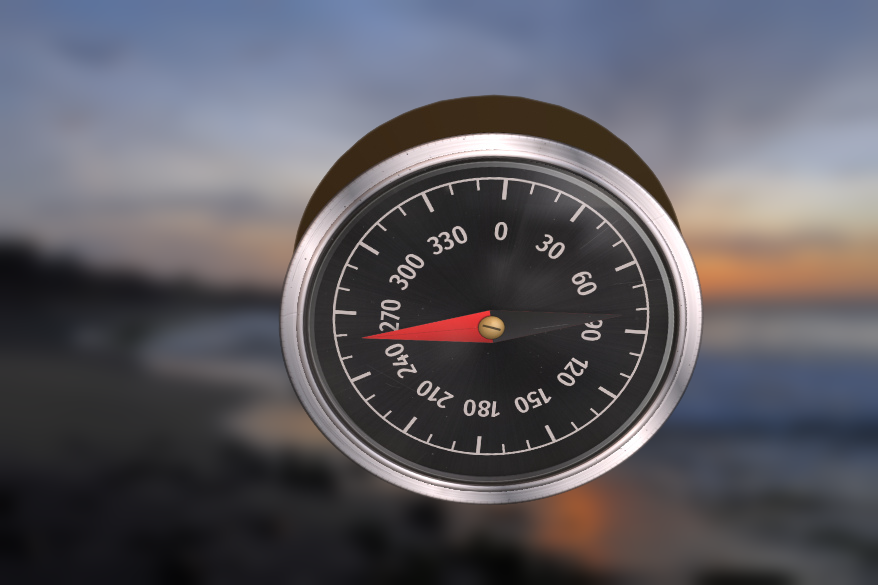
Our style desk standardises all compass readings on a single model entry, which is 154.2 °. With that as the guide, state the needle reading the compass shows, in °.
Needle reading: 260 °
